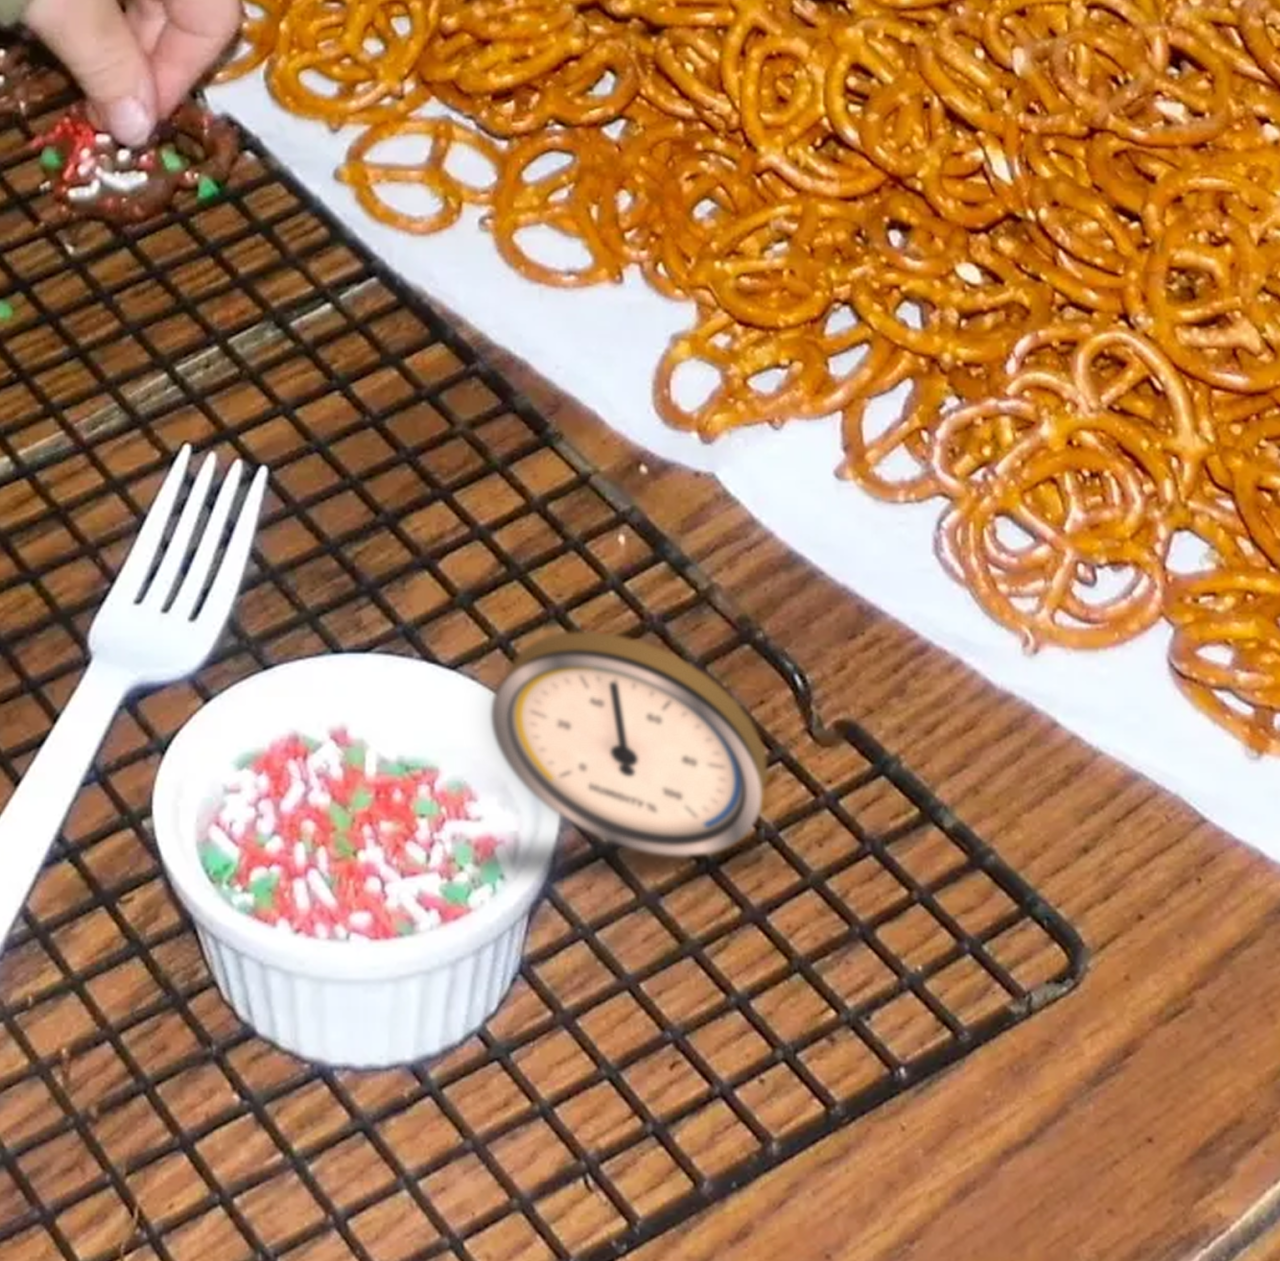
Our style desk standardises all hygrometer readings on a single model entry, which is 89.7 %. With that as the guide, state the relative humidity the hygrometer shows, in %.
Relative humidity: 48 %
